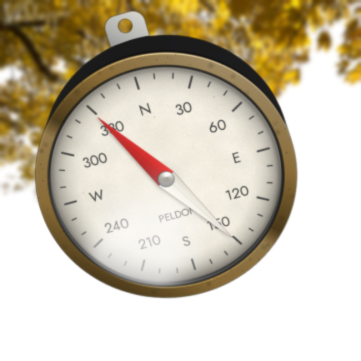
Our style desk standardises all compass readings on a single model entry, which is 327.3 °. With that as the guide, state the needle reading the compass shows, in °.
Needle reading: 330 °
